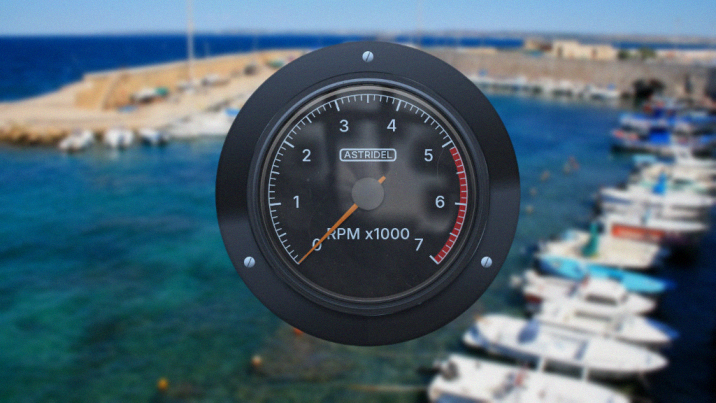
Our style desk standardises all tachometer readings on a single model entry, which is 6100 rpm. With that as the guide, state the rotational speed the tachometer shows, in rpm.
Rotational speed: 0 rpm
